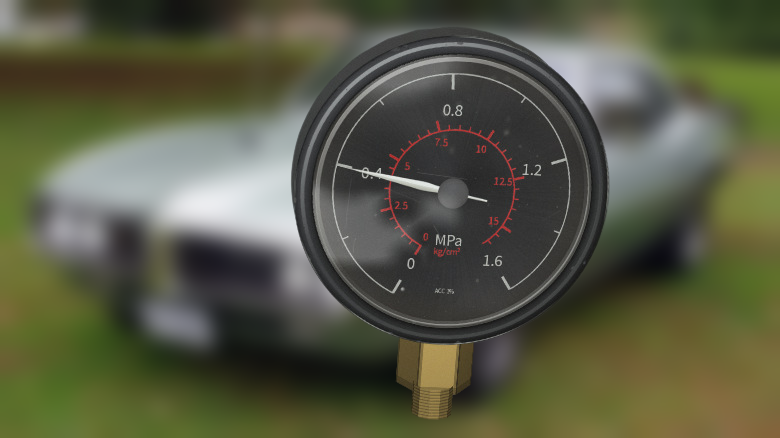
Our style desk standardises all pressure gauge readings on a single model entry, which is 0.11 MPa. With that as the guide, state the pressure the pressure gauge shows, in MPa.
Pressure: 0.4 MPa
